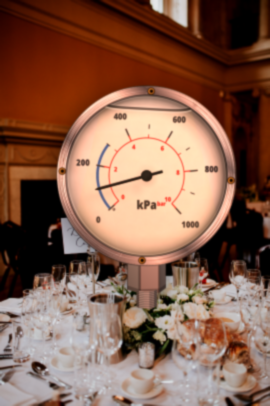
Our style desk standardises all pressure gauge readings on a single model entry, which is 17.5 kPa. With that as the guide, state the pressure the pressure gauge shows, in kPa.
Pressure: 100 kPa
